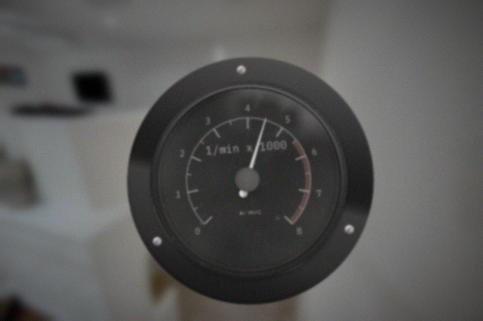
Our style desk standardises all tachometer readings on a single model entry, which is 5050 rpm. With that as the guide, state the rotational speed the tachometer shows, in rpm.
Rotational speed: 4500 rpm
